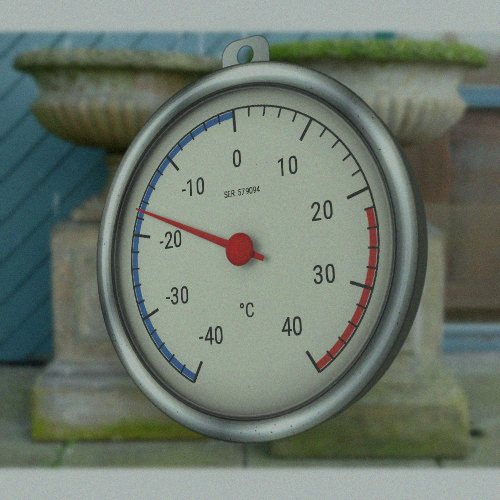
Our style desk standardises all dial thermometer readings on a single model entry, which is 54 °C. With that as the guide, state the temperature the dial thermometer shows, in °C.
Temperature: -17 °C
